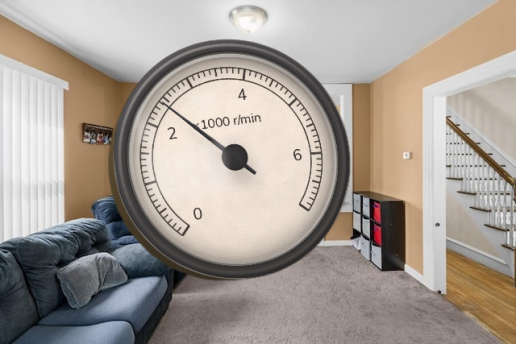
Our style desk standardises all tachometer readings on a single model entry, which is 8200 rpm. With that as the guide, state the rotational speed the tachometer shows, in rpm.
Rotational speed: 2400 rpm
